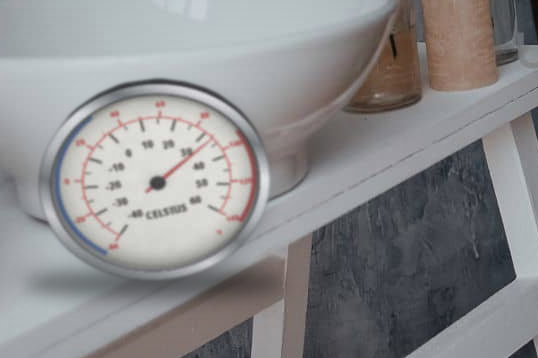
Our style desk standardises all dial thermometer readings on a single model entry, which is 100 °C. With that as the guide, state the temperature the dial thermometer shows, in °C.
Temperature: 32.5 °C
